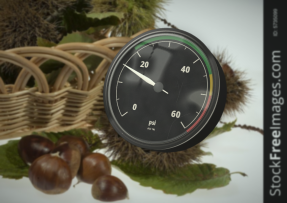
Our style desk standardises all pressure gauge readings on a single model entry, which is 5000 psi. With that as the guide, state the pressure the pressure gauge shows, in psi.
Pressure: 15 psi
